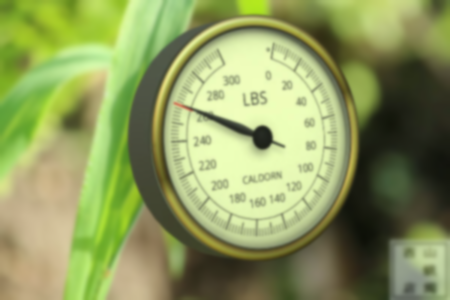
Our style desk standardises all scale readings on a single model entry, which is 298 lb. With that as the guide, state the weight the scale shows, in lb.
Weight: 260 lb
